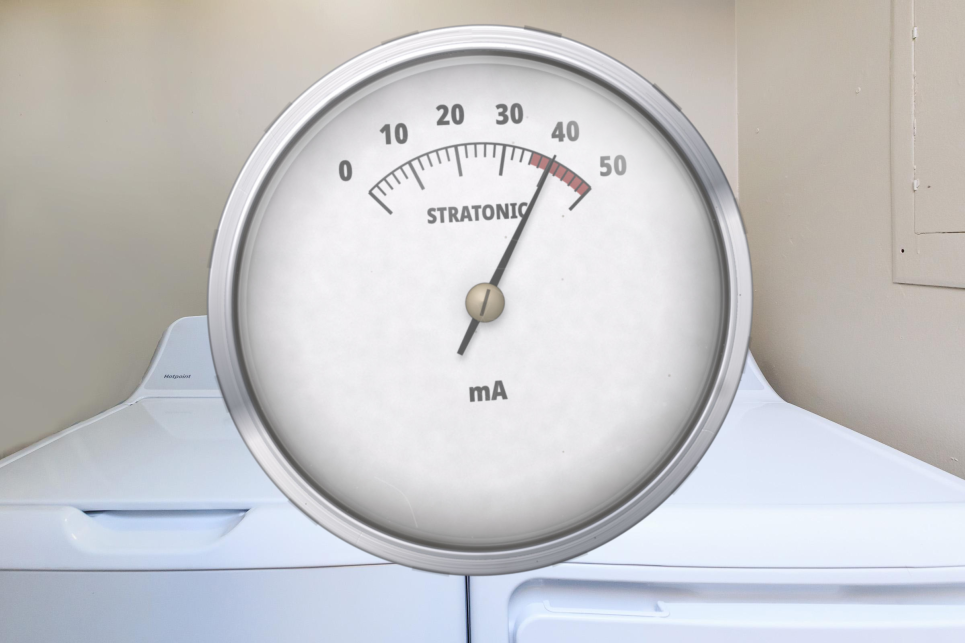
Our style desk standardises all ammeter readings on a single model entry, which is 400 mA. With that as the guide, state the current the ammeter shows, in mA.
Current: 40 mA
